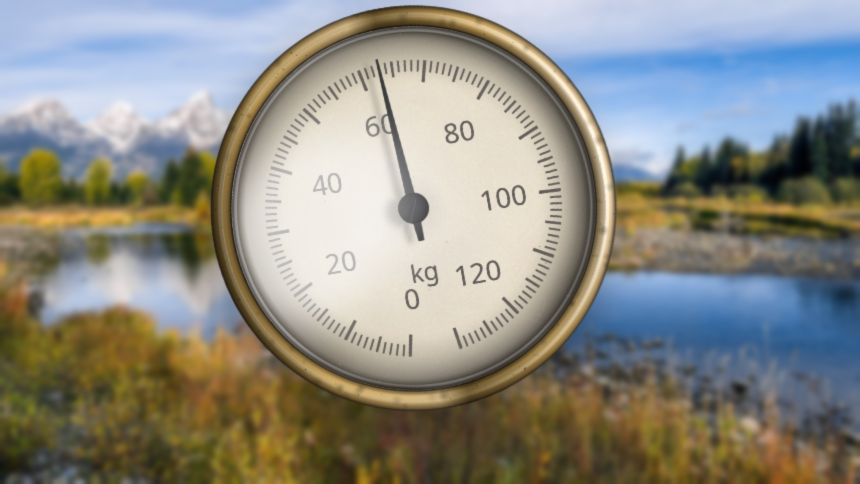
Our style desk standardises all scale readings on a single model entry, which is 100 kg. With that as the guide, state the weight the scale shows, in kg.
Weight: 63 kg
